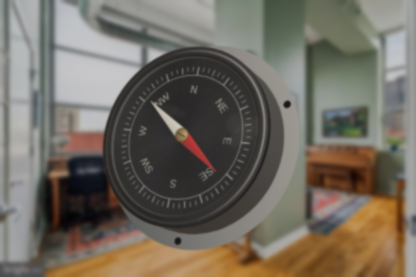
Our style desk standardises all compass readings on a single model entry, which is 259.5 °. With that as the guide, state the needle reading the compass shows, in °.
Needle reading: 125 °
